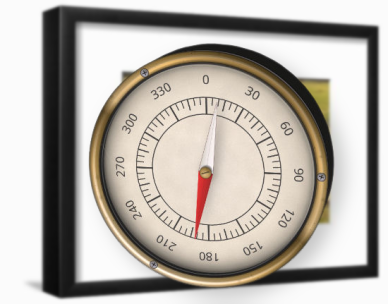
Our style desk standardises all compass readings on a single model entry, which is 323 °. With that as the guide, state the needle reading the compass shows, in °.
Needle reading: 190 °
